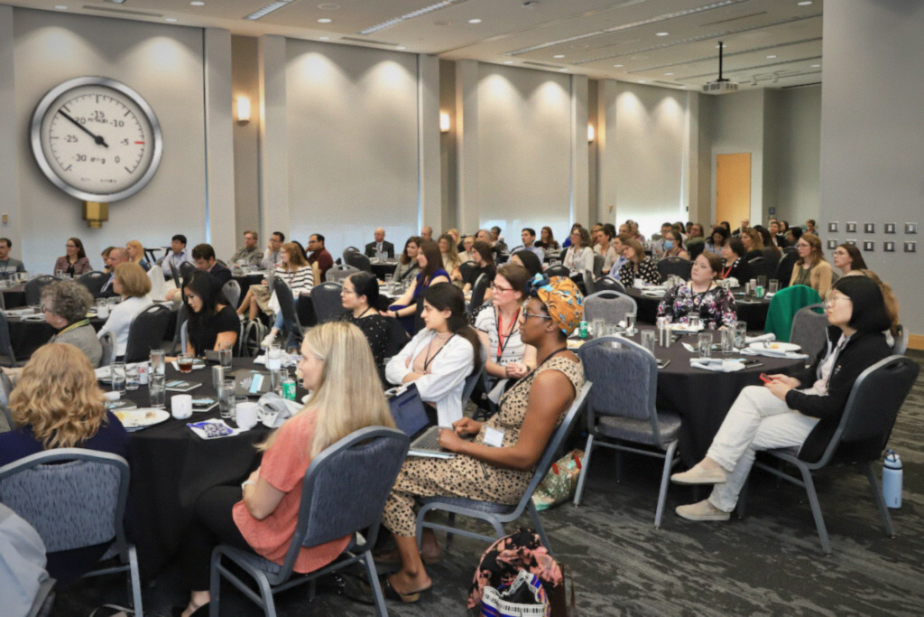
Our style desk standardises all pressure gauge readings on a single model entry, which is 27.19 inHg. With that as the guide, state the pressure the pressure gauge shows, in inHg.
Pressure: -21 inHg
